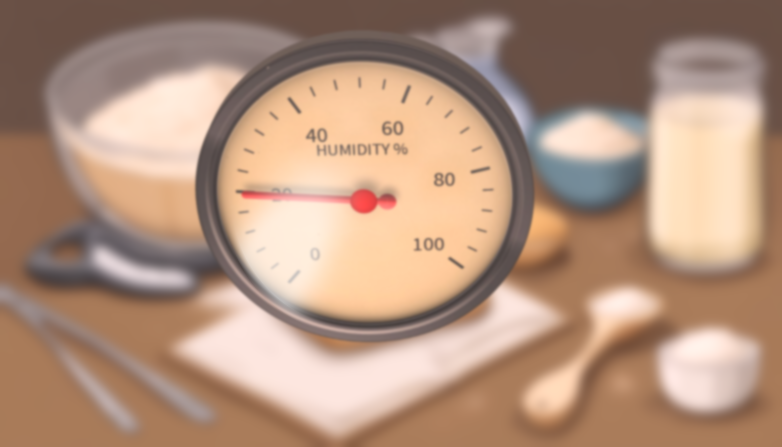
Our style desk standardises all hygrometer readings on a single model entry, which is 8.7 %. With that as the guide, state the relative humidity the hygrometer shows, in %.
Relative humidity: 20 %
